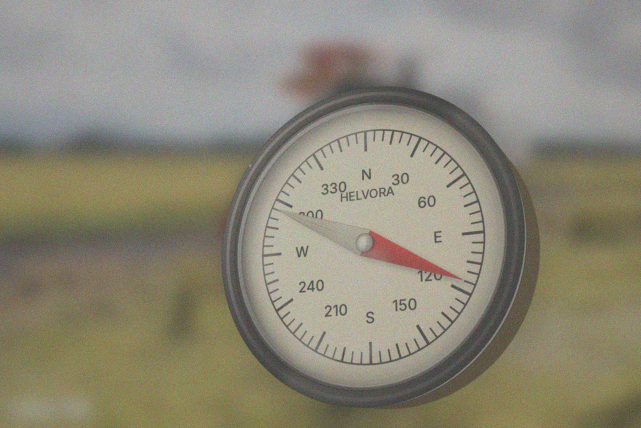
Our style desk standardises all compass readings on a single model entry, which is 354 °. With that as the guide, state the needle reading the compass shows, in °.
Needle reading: 115 °
